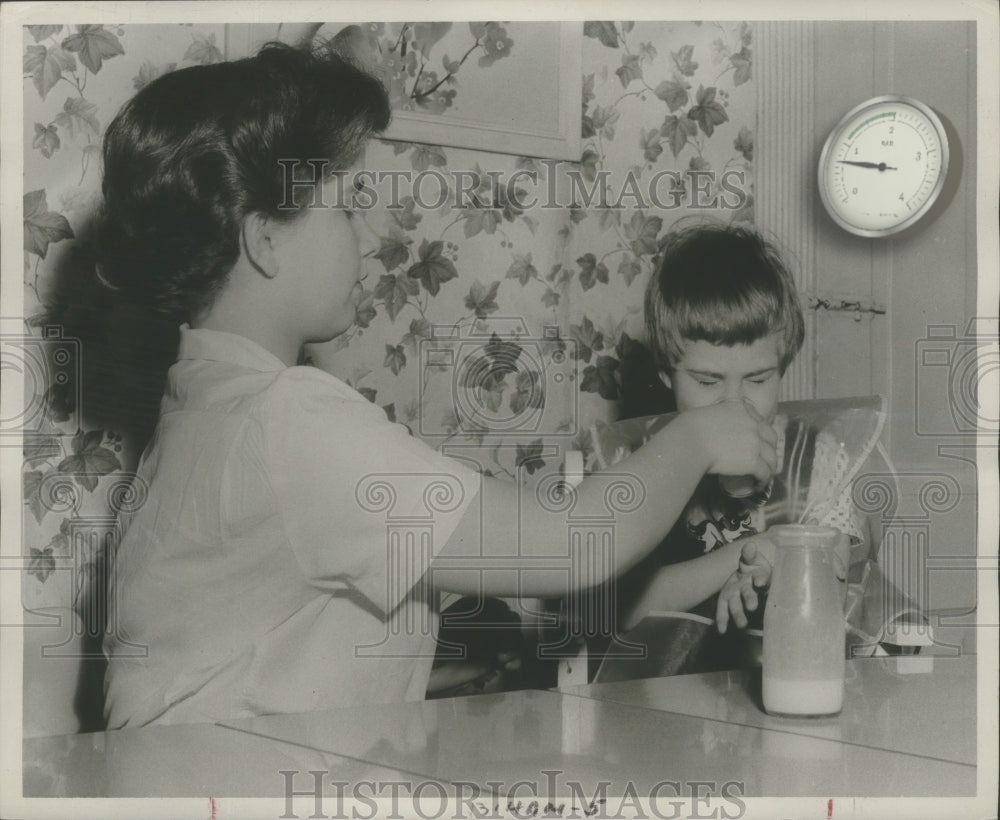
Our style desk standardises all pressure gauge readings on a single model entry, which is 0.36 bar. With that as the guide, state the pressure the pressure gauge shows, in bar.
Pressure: 0.7 bar
